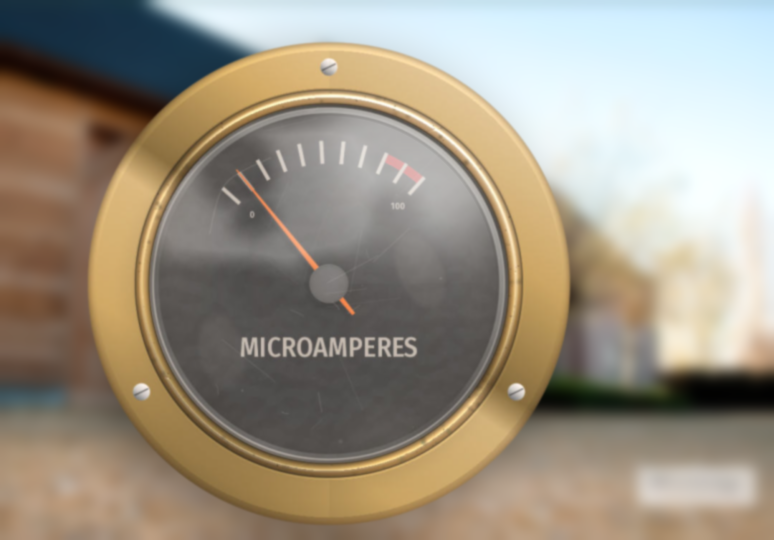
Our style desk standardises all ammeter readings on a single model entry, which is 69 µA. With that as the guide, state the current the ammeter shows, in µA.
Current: 10 µA
